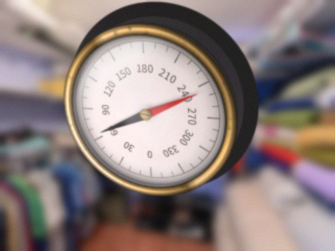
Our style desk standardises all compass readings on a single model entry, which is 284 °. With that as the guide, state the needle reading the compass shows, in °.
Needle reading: 245 °
